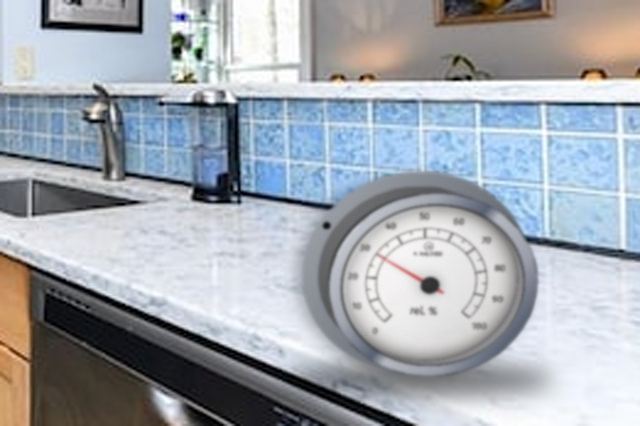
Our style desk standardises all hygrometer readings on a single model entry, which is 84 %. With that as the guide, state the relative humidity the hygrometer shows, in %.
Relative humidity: 30 %
